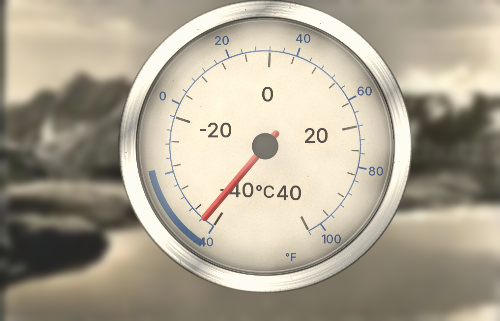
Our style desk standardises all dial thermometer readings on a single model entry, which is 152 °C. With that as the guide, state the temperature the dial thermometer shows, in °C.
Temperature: -38 °C
